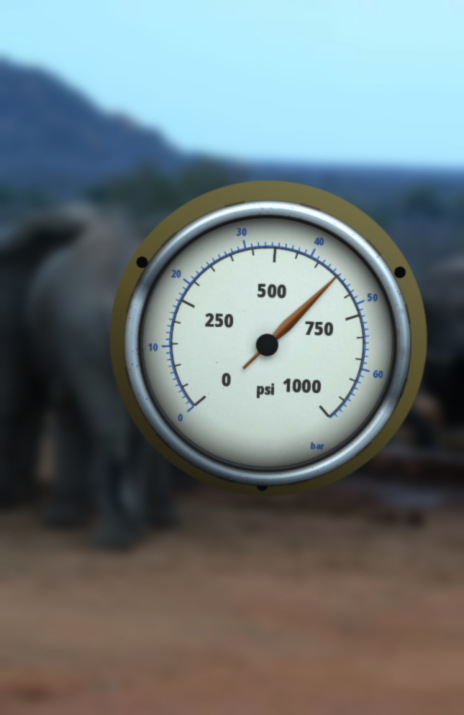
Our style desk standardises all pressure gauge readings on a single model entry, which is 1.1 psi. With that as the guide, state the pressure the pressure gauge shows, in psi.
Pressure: 650 psi
